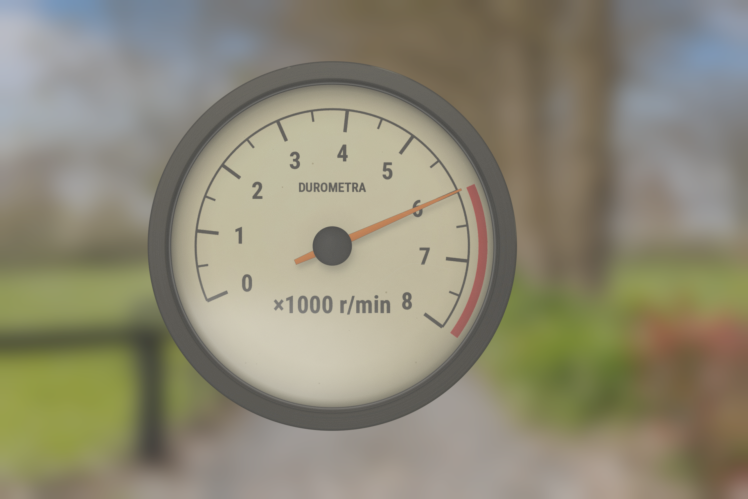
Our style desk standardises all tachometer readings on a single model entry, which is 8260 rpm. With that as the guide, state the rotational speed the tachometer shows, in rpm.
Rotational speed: 6000 rpm
